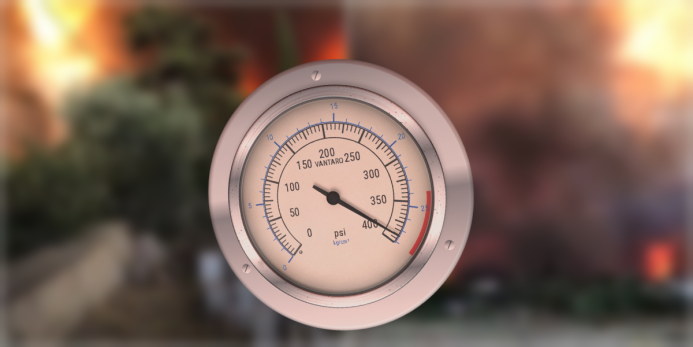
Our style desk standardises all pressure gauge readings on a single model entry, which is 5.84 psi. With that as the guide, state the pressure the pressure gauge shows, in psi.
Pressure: 390 psi
